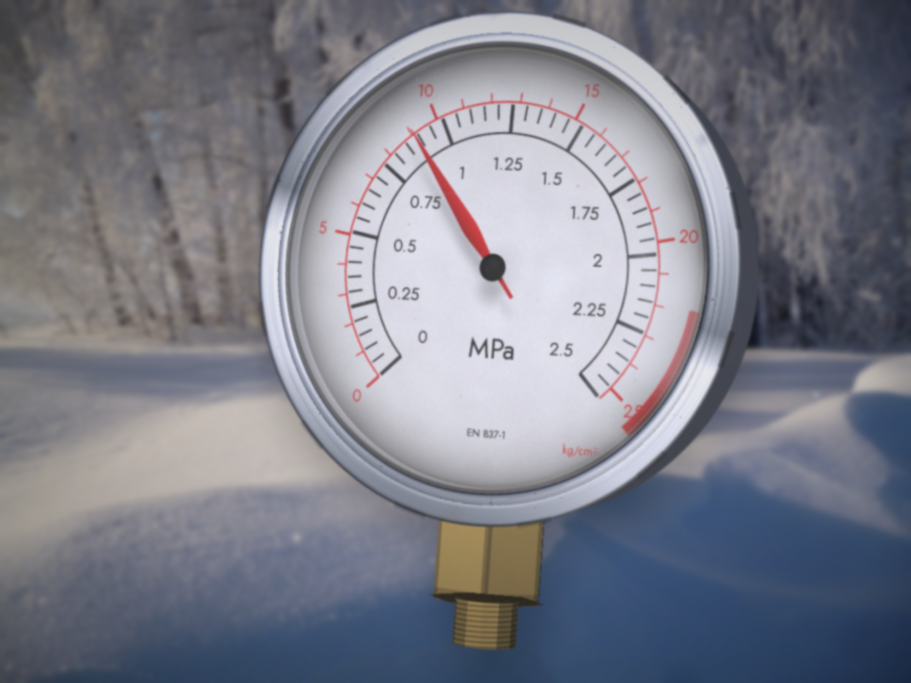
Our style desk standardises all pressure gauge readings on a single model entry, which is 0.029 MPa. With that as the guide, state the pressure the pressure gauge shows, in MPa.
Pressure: 0.9 MPa
